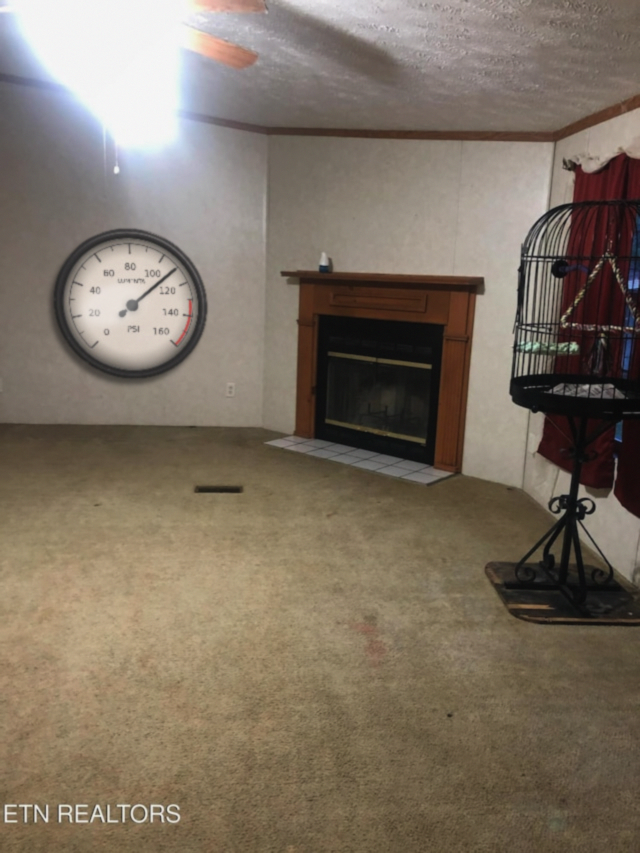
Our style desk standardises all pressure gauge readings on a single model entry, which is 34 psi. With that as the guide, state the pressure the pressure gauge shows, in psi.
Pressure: 110 psi
